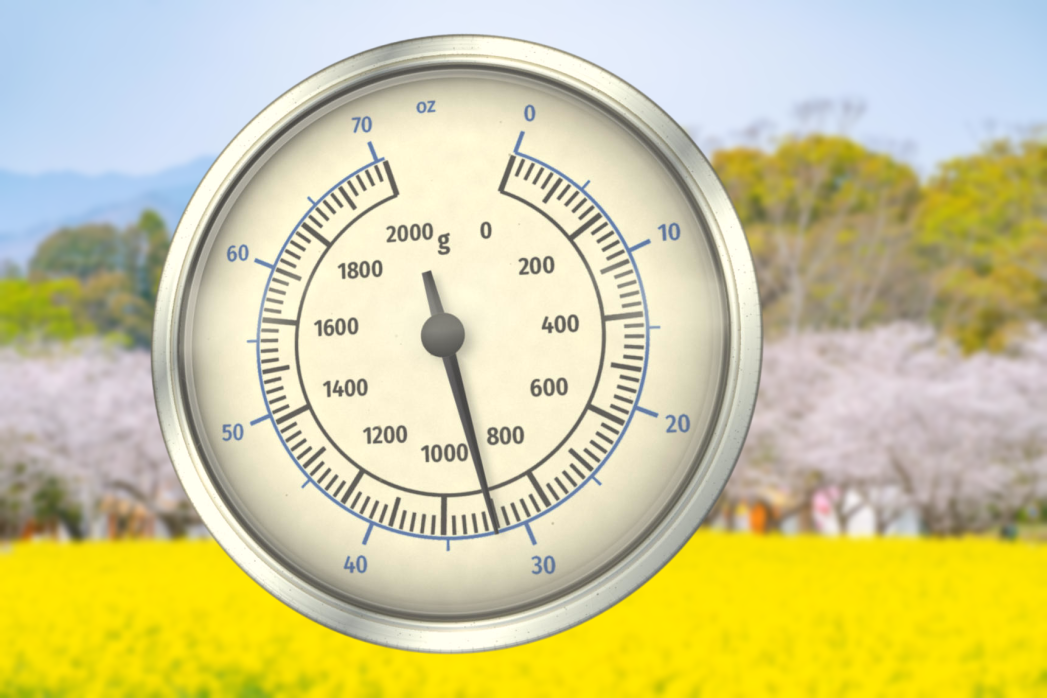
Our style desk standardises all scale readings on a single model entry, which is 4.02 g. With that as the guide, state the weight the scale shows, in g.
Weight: 900 g
